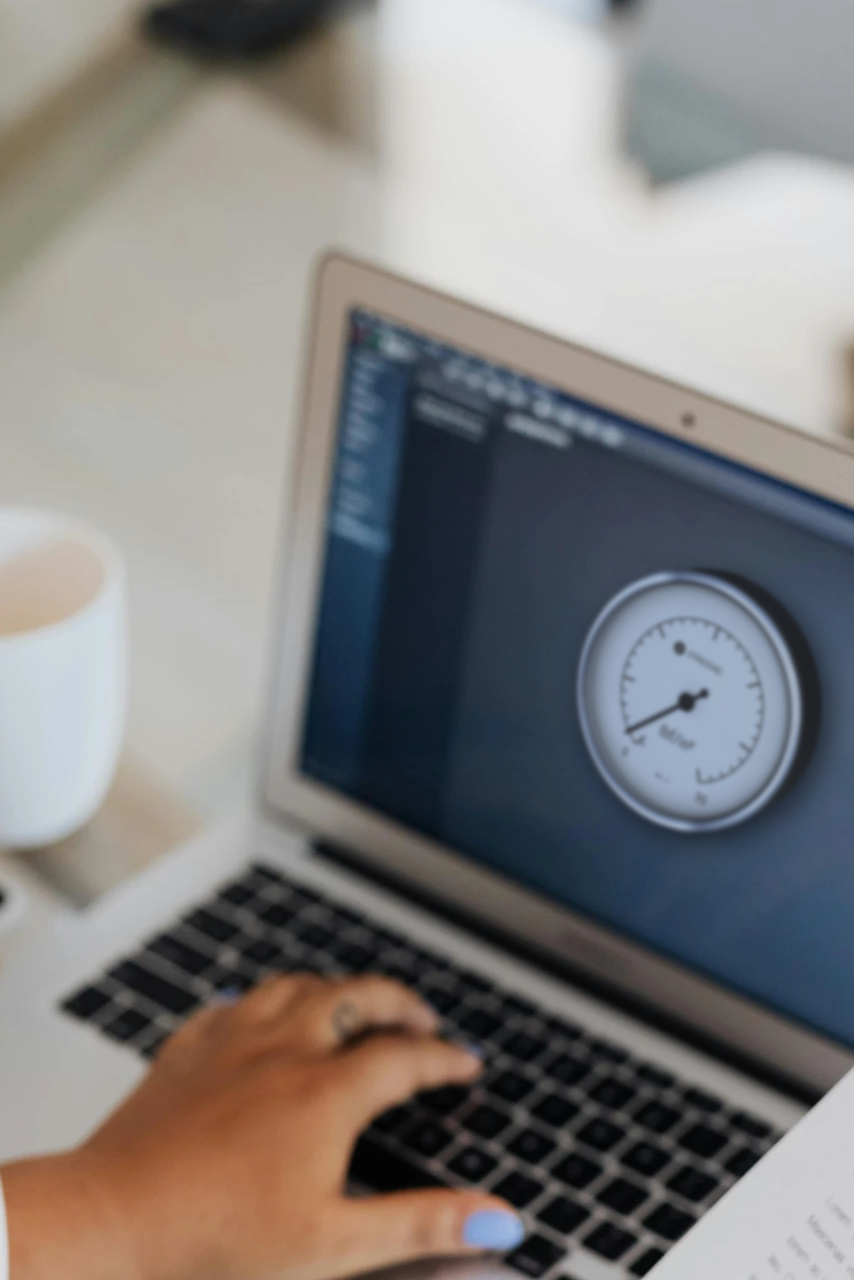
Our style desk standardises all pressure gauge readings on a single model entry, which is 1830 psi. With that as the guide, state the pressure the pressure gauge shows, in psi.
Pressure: 1 psi
